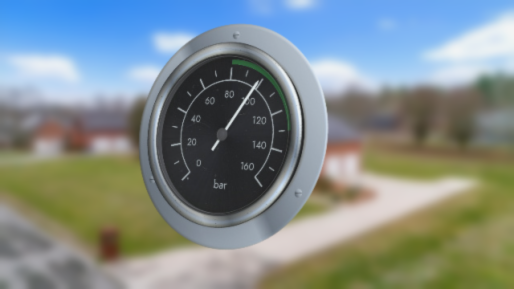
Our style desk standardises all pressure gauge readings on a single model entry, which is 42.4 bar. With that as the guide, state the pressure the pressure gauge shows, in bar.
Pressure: 100 bar
